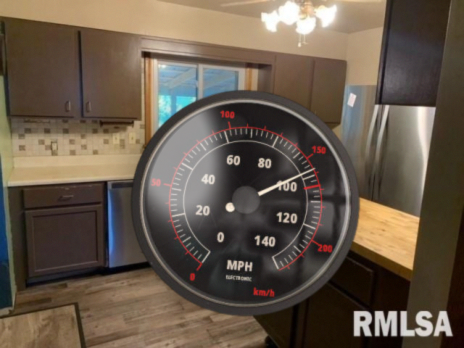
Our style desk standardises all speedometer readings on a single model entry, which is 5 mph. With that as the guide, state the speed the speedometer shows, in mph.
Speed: 98 mph
